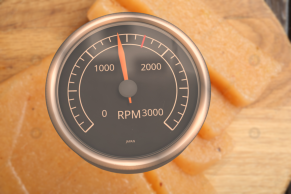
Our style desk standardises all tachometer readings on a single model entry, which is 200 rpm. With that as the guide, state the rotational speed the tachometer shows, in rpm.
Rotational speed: 1400 rpm
